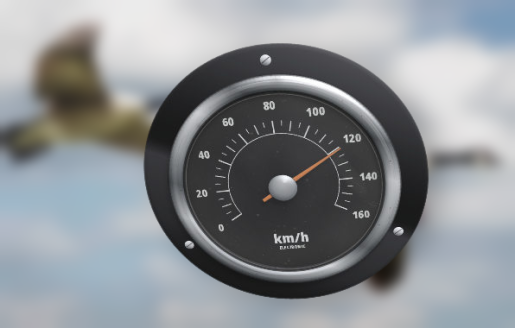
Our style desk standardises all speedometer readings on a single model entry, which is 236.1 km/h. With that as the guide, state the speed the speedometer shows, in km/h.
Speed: 120 km/h
